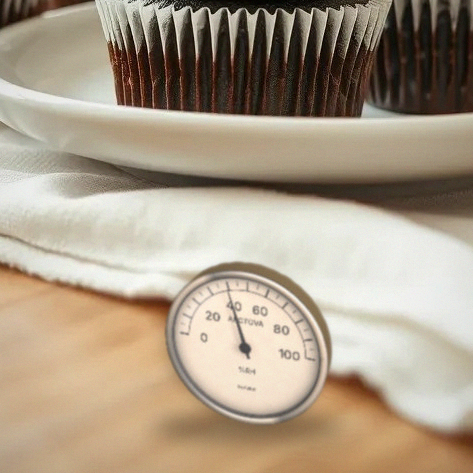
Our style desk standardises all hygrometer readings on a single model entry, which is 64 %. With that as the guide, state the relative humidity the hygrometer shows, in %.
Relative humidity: 40 %
